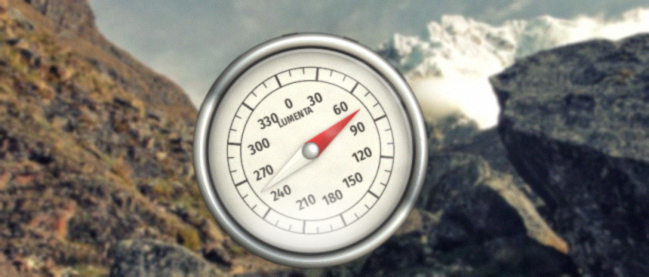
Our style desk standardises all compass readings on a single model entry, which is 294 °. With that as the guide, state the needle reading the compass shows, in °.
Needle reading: 75 °
